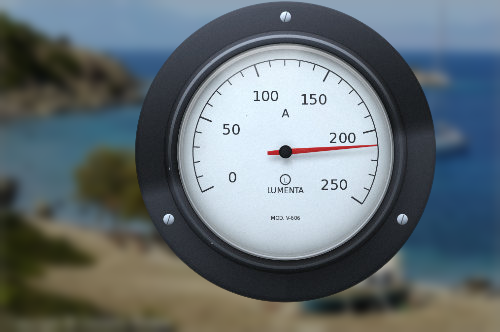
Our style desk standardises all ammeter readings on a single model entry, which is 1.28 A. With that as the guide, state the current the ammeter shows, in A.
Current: 210 A
